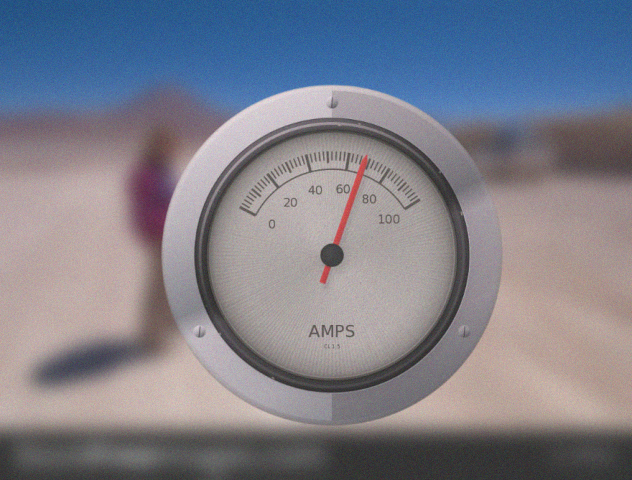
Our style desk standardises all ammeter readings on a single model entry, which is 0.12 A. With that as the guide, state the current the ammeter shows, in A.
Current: 68 A
